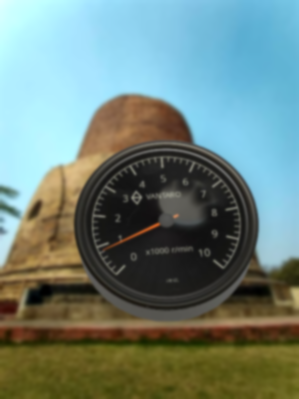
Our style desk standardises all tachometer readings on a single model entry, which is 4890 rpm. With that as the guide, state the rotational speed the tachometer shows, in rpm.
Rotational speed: 800 rpm
